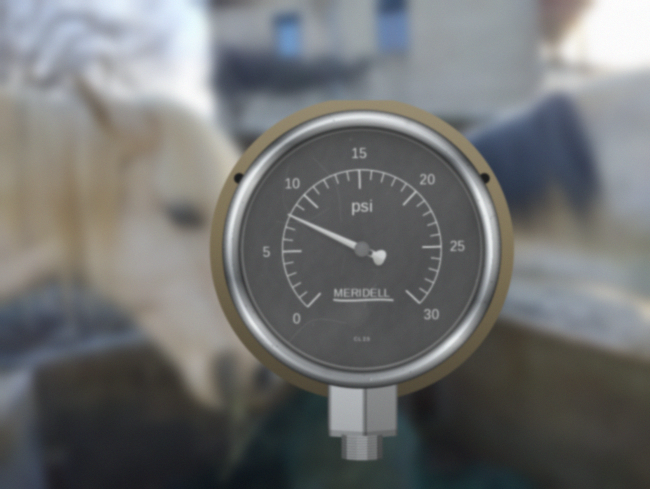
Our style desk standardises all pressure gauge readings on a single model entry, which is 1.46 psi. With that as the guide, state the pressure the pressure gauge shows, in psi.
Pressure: 8 psi
